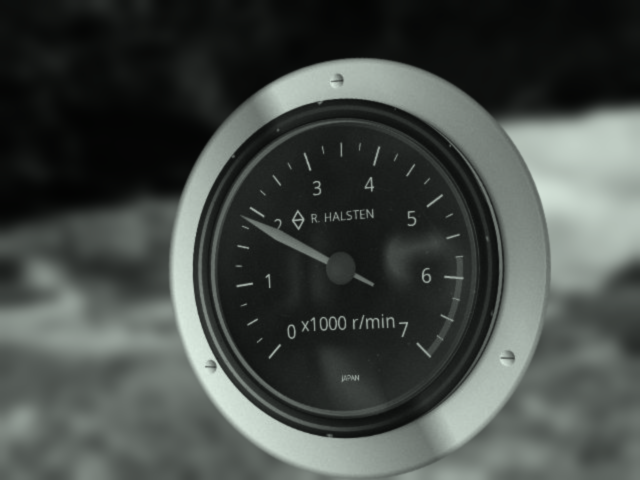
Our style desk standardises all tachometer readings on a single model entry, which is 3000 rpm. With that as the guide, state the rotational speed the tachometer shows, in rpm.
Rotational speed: 1875 rpm
